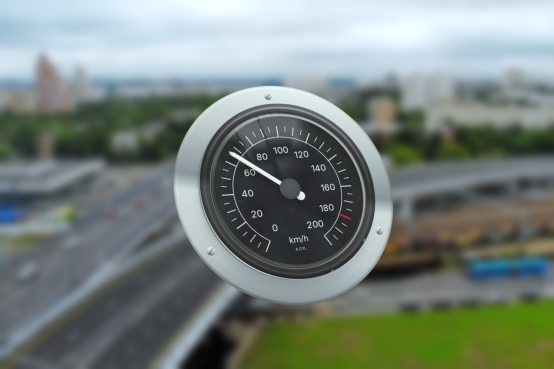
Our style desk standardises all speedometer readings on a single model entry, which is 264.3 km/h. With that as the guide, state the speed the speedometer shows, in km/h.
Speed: 65 km/h
